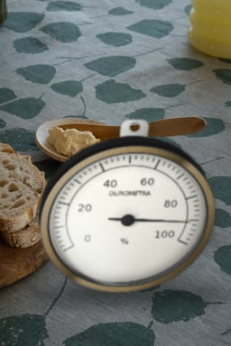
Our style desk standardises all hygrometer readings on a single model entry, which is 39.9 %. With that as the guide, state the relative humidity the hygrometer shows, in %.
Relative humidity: 90 %
